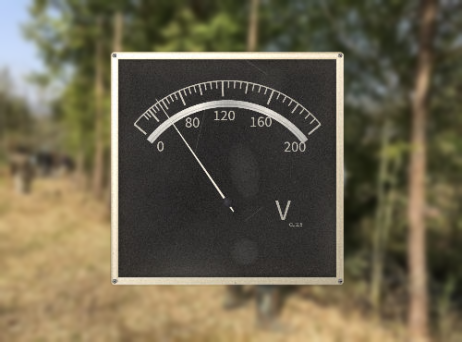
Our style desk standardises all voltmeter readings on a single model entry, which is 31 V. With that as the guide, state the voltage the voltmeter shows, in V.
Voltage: 55 V
